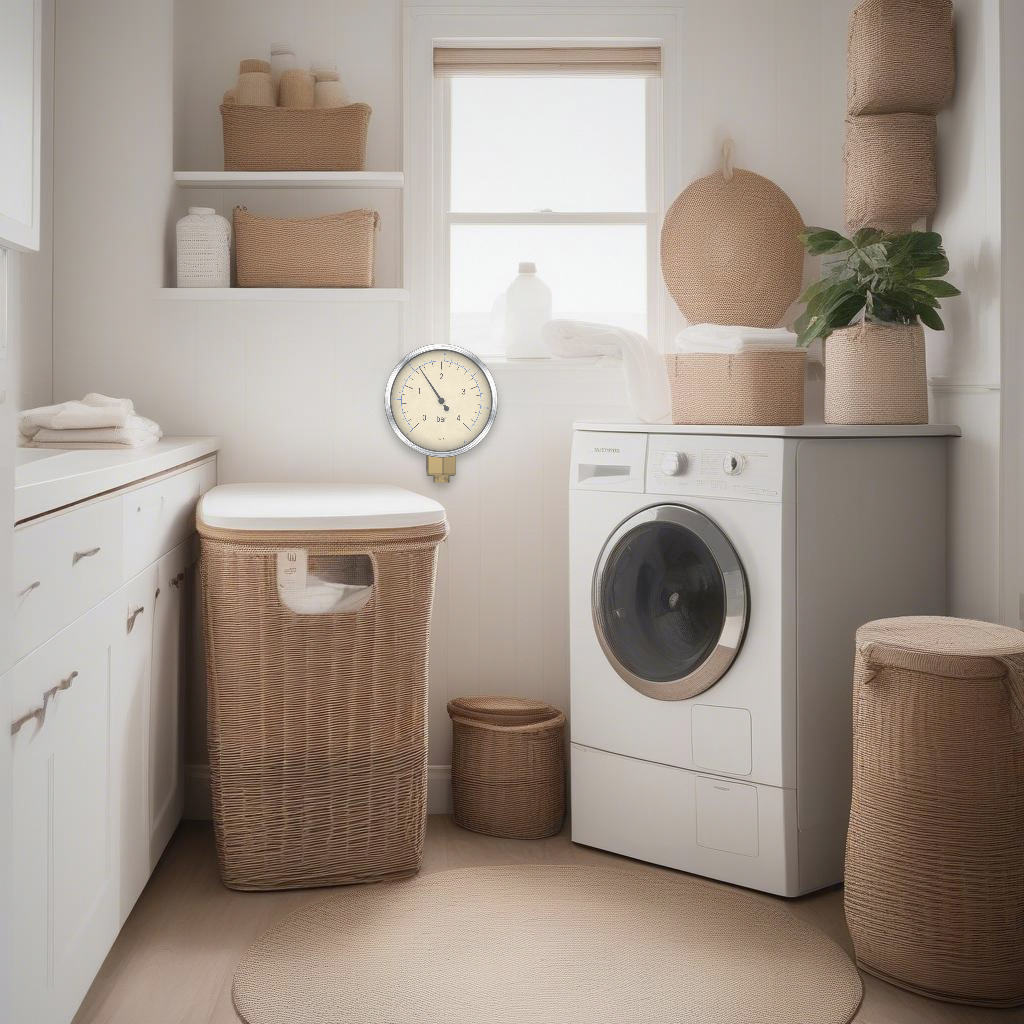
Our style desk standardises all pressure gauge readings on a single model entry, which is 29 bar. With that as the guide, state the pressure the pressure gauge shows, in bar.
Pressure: 1.5 bar
